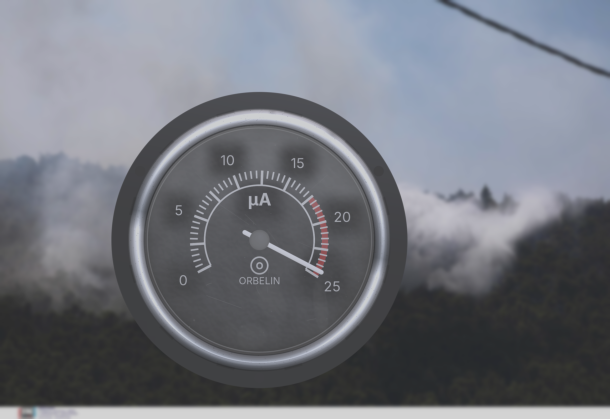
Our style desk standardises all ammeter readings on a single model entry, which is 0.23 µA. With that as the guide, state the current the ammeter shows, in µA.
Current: 24.5 µA
